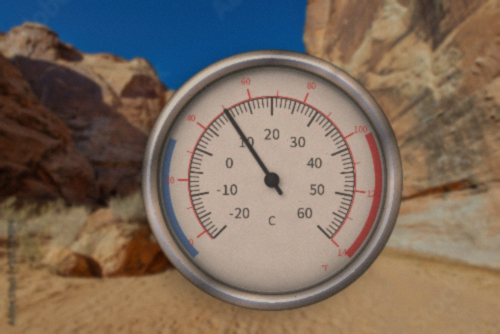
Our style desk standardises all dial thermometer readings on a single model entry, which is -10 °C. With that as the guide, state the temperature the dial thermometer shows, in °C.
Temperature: 10 °C
